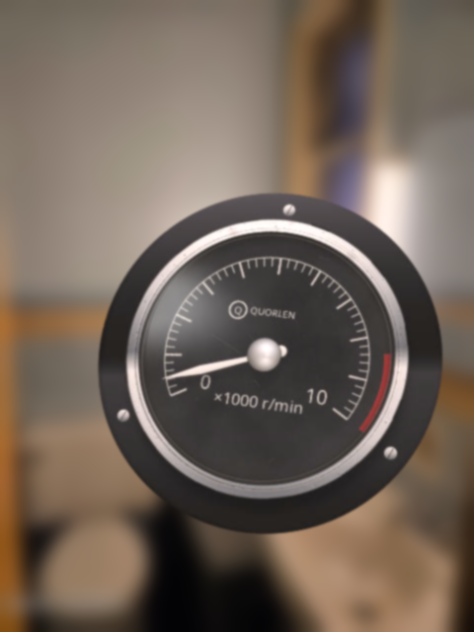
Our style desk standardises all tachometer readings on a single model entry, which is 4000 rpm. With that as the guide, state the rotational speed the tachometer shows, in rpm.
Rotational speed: 400 rpm
